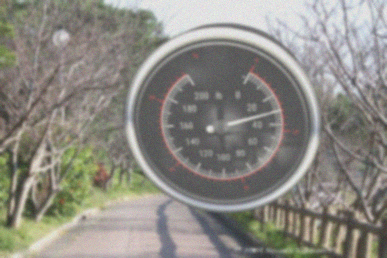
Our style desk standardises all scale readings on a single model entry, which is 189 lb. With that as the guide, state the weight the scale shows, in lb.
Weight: 30 lb
